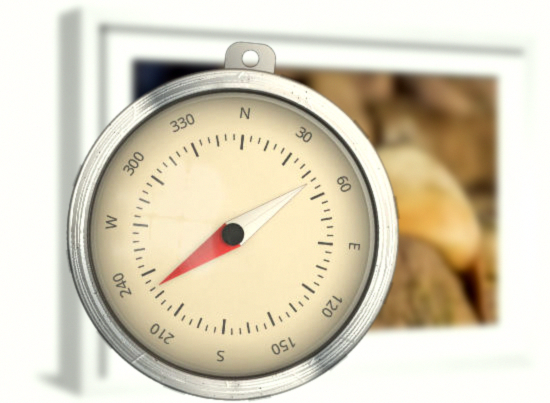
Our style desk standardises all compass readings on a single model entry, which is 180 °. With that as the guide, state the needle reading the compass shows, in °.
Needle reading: 230 °
